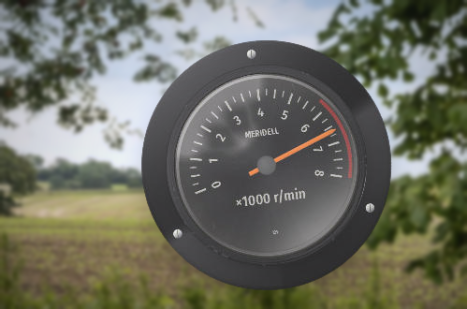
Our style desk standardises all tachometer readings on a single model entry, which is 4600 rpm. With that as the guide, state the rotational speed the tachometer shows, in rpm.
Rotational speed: 6625 rpm
